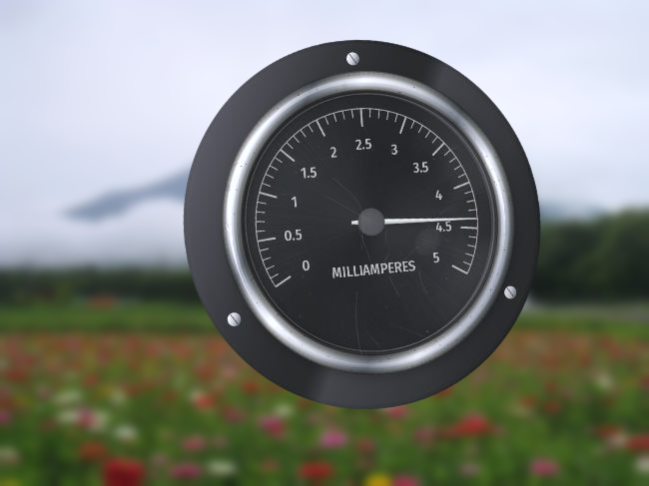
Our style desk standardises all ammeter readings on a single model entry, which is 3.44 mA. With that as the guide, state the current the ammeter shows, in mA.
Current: 4.4 mA
